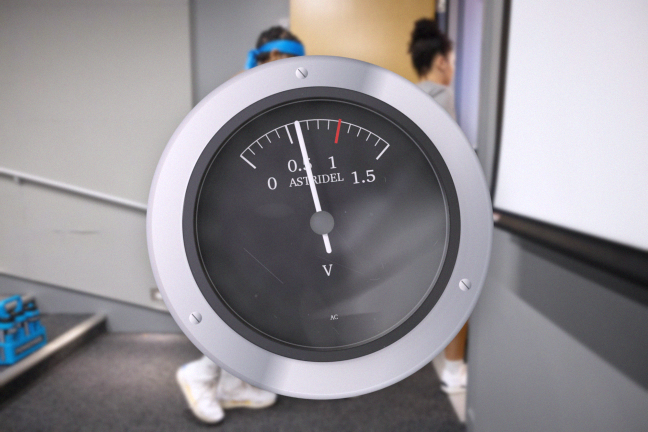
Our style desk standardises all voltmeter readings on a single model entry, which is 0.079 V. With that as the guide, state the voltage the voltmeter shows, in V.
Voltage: 0.6 V
